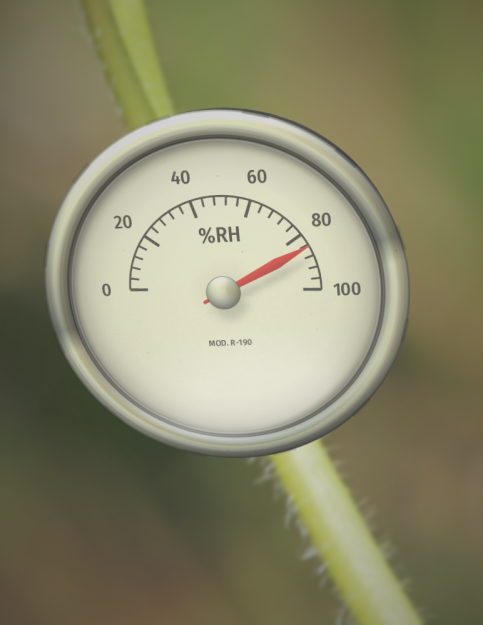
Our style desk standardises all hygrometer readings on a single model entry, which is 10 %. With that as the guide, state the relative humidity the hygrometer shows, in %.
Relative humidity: 84 %
